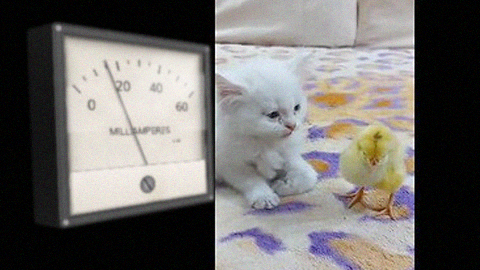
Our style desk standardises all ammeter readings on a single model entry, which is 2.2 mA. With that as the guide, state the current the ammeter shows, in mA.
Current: 15 mA
